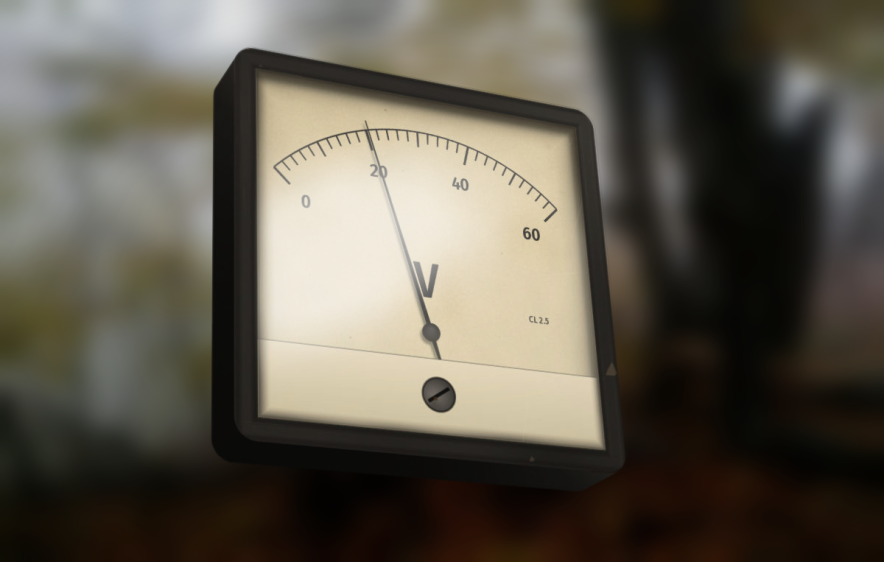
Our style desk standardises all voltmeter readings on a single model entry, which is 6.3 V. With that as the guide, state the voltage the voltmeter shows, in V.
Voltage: 20 V
